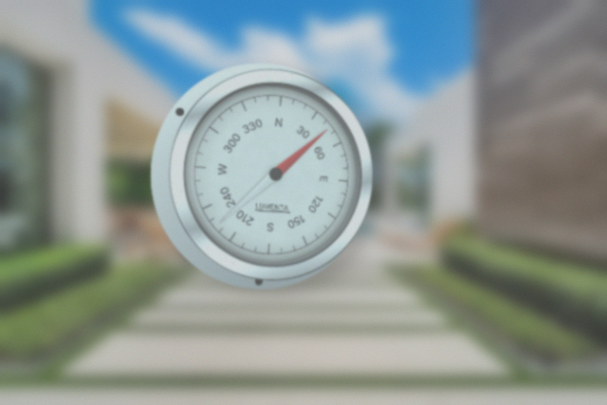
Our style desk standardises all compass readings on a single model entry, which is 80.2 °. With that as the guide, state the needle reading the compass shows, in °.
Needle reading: 45 °
